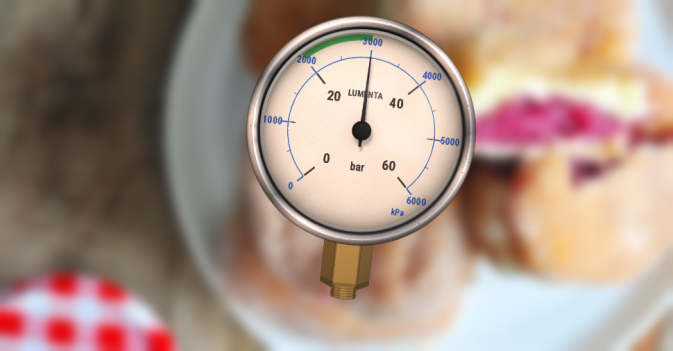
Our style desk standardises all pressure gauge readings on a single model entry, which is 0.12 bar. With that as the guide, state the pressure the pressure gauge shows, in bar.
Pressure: 30 bar
